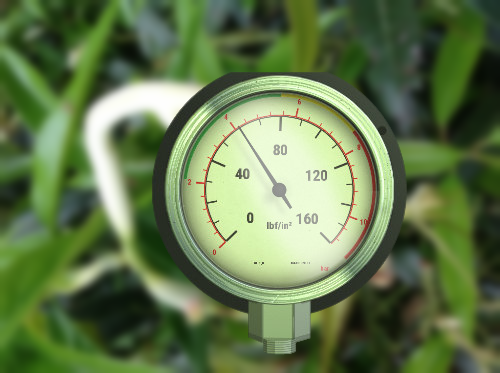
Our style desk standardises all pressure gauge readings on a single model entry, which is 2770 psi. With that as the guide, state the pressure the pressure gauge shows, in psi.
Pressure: 60 psi
